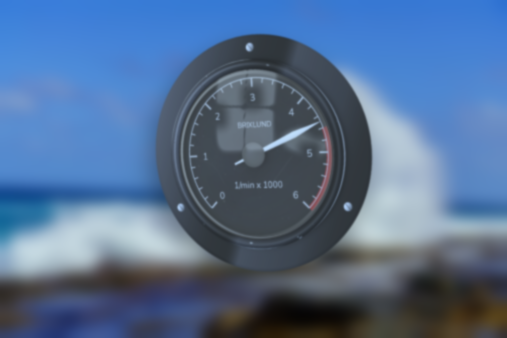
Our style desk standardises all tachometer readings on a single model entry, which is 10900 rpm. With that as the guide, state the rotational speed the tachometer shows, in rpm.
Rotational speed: 4500 rpm
